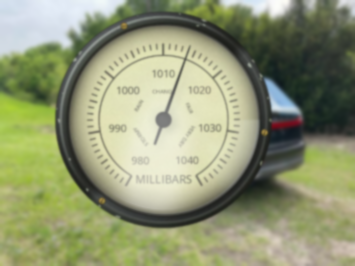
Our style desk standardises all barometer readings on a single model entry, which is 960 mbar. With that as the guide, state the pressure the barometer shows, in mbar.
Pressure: 1014 mbar
